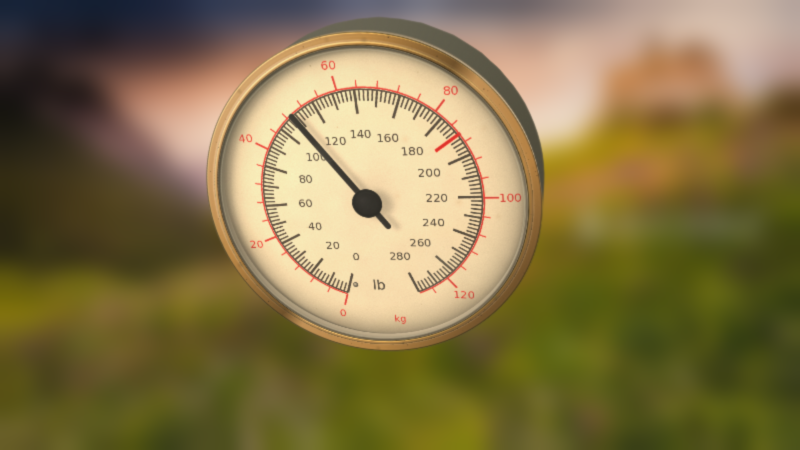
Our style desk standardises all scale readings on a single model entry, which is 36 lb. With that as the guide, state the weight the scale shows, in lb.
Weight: 110 lb
